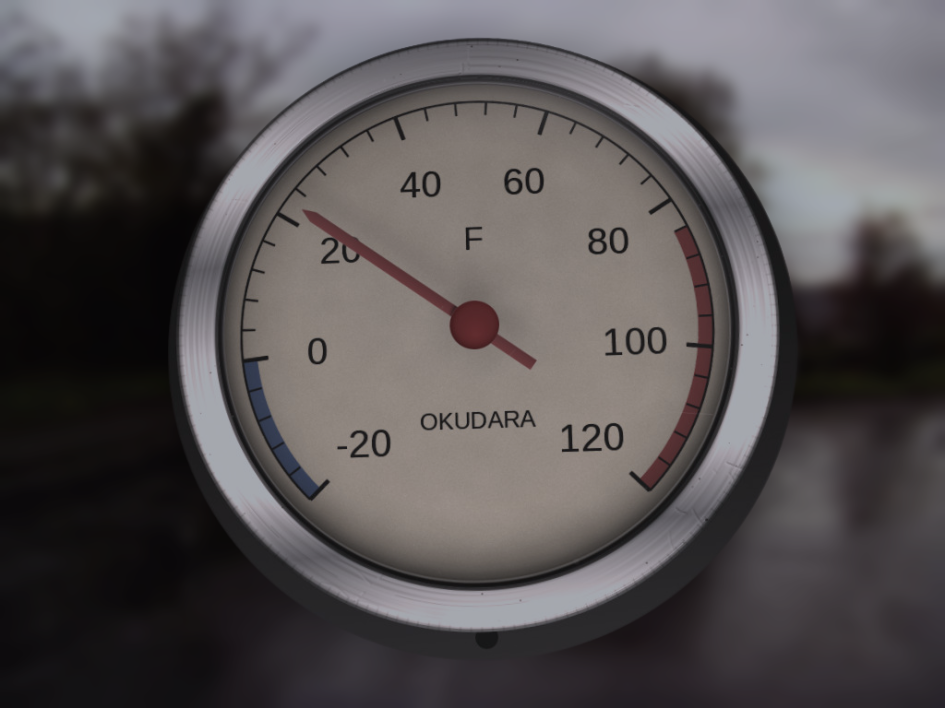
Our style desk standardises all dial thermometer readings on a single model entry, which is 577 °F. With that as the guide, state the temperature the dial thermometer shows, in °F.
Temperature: 22 °F
